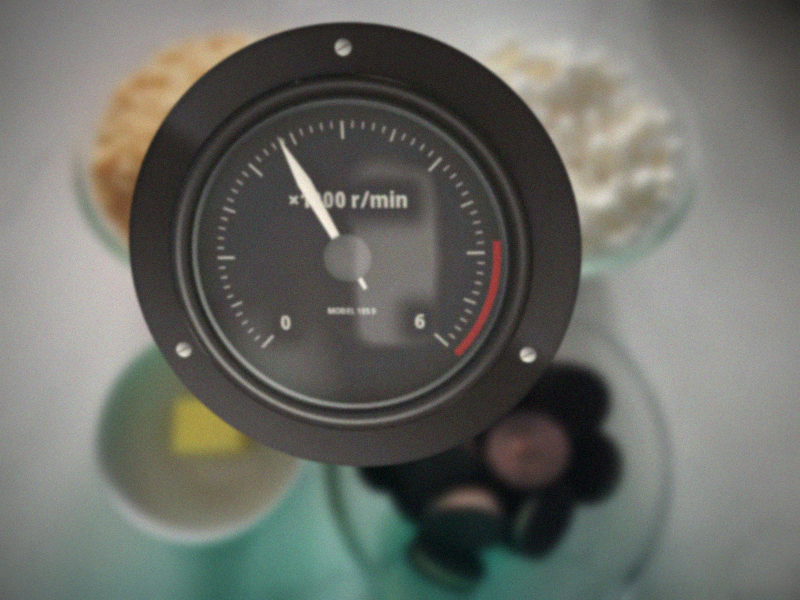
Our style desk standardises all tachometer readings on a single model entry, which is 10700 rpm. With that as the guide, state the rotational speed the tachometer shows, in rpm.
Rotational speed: 2400 rpm
